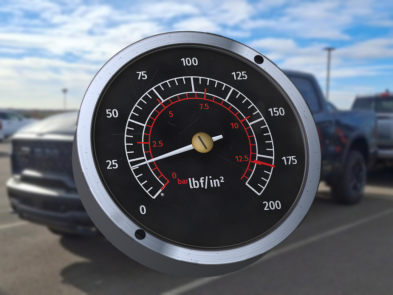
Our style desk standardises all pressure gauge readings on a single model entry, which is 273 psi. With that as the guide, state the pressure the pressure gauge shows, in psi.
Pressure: 20 psi
